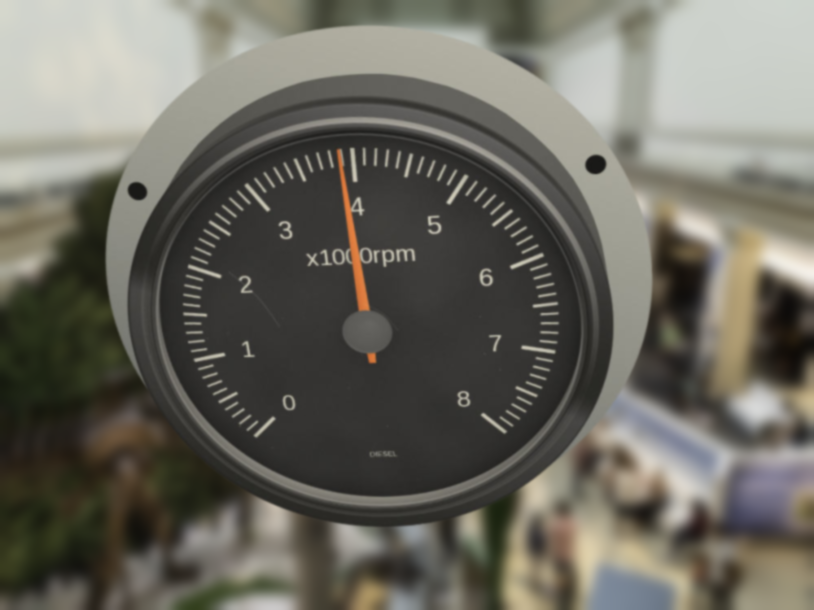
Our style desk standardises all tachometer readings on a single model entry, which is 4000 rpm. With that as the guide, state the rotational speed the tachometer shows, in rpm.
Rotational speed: 3900 rpm
